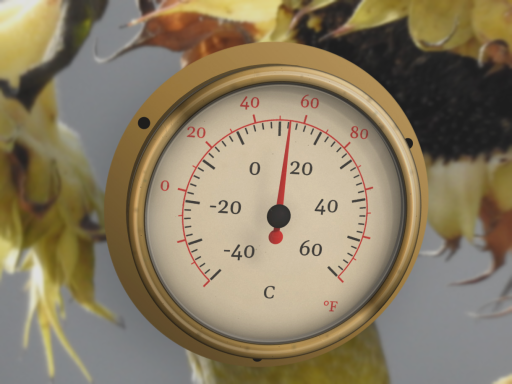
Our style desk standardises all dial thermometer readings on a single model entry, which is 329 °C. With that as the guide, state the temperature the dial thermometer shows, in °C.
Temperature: 12 °C
